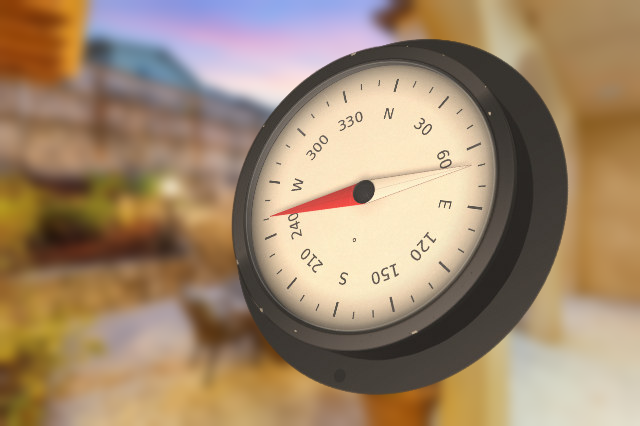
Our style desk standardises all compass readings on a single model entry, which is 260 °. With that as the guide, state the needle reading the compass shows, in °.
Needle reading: 250 °
